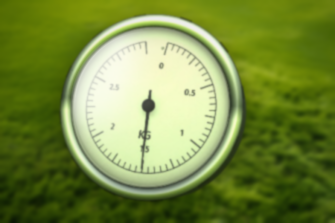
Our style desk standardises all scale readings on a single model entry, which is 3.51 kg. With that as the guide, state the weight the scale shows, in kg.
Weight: 1.5 kg
